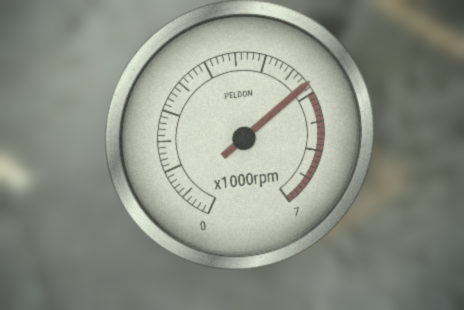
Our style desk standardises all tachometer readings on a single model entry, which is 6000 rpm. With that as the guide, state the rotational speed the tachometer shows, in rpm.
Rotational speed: 4800 rpm
